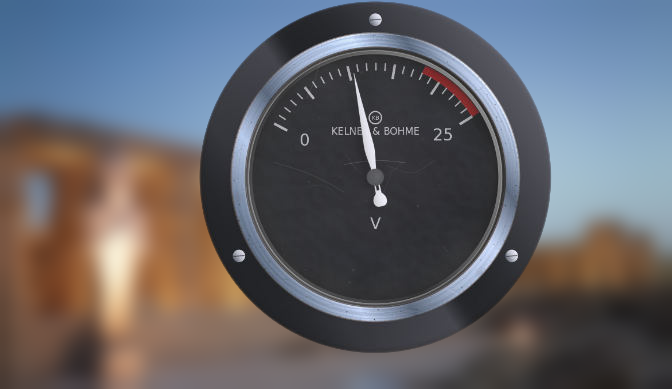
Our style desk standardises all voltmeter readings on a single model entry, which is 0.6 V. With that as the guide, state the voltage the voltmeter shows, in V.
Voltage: 10.5 V
